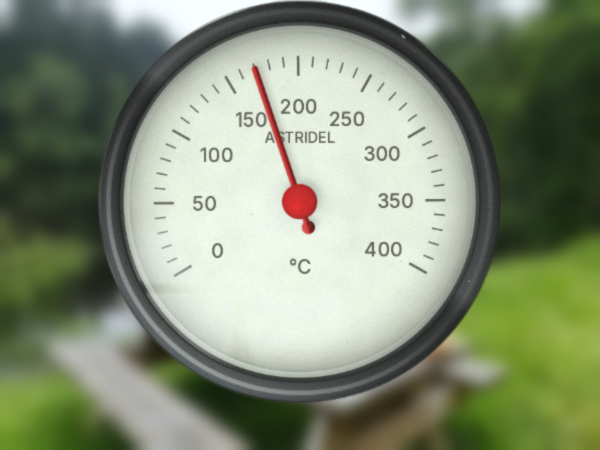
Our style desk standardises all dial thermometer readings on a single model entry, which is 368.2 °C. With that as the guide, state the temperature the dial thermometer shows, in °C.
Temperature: 170 °C
